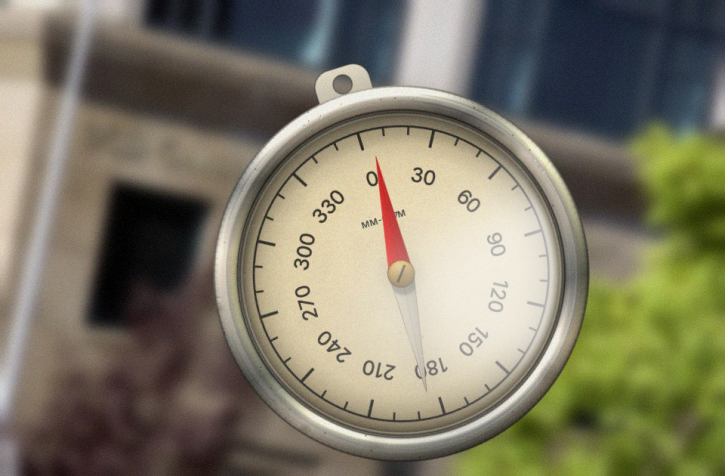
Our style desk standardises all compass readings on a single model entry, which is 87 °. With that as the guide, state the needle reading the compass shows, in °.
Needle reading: 5 °
